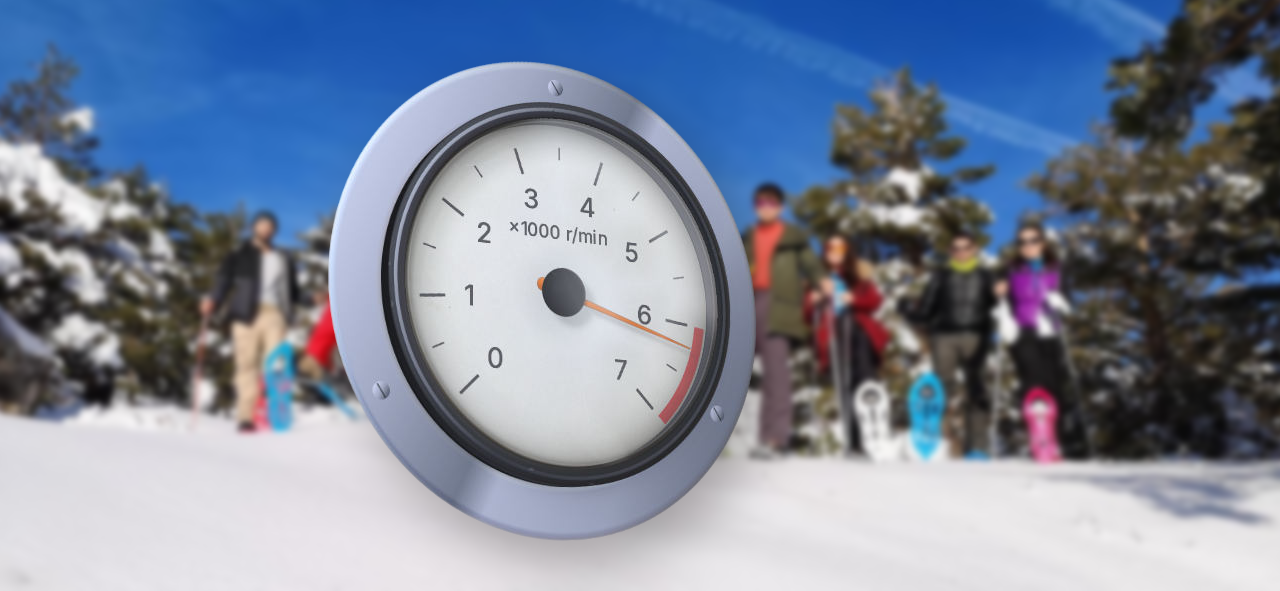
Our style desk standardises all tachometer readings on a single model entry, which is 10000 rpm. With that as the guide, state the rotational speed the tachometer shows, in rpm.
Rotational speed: 6250 rpm
